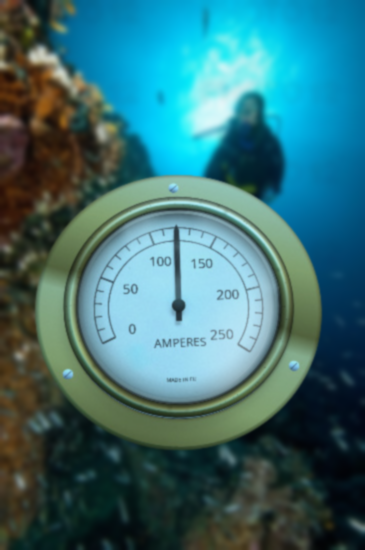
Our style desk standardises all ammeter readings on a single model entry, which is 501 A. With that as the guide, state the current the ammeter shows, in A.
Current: 120 A
